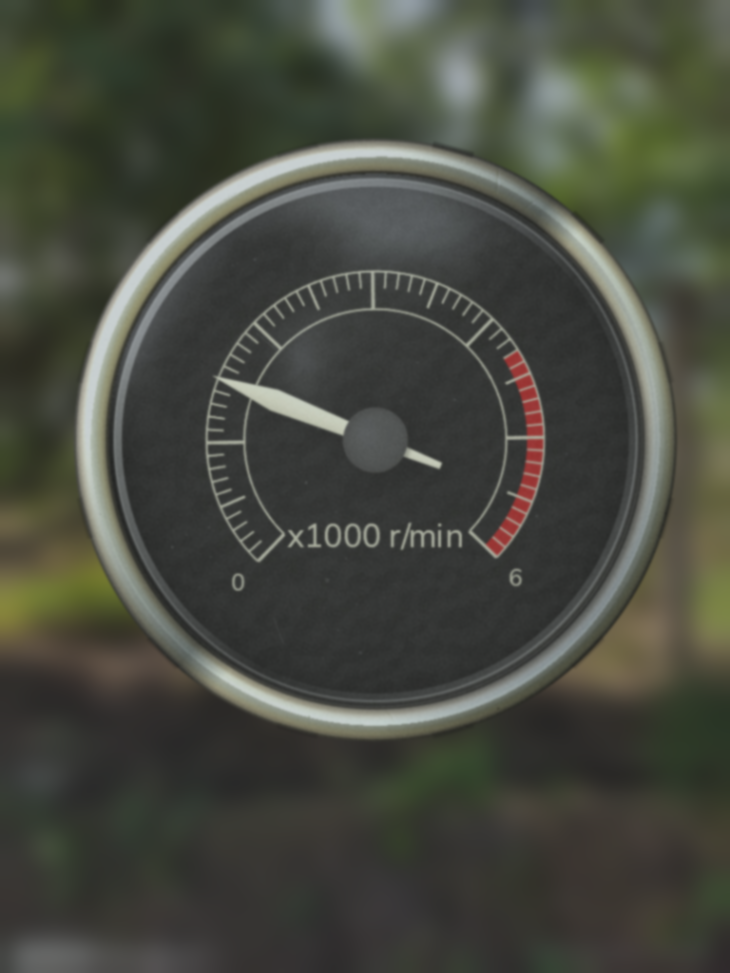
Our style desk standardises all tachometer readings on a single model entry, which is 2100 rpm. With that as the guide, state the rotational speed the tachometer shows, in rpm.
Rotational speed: 1500 rpm
